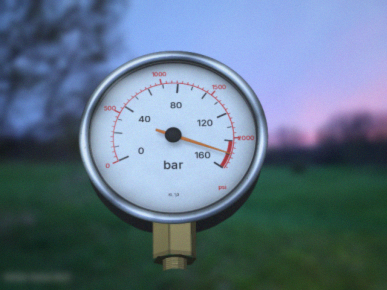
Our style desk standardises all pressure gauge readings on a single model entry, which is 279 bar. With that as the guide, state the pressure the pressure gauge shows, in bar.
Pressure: 150 bar
